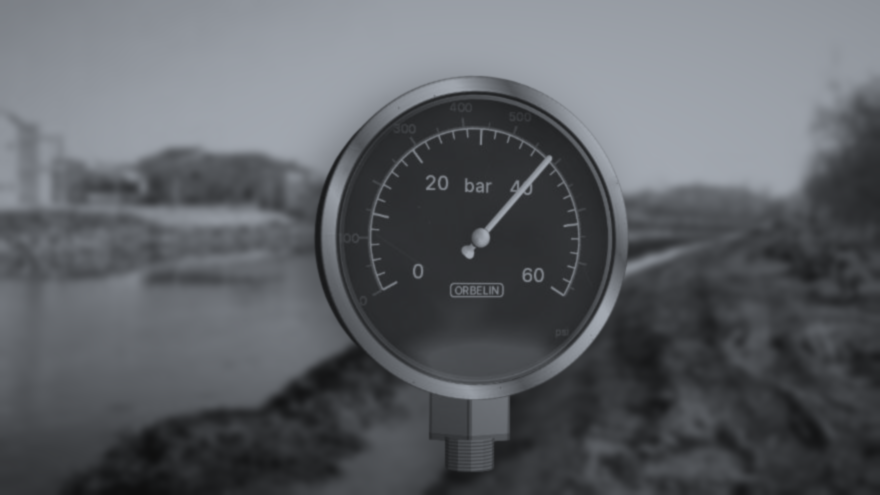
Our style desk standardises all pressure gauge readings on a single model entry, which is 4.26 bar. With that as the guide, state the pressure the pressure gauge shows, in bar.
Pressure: 40 bar
